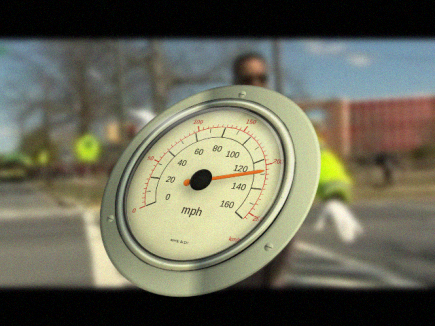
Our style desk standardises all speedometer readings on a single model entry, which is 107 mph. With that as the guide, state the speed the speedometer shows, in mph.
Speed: 130 mph
